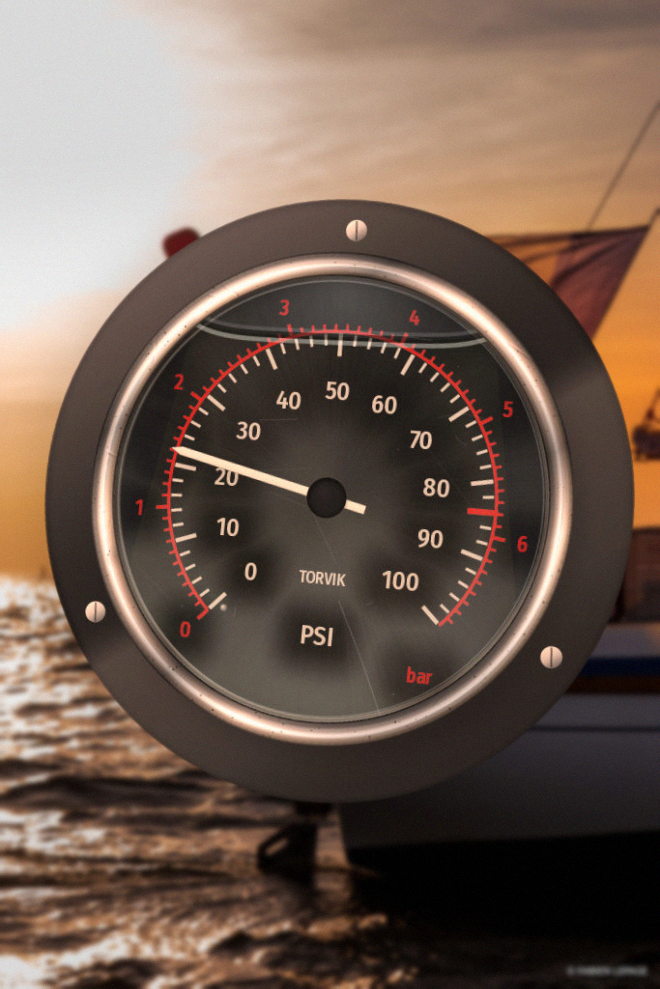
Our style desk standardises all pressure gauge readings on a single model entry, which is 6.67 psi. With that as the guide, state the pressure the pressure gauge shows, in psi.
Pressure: 22 psi
